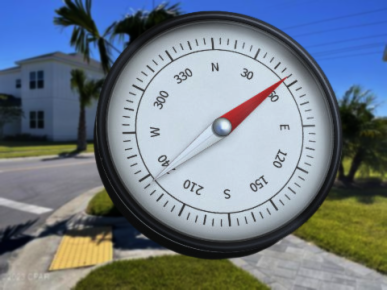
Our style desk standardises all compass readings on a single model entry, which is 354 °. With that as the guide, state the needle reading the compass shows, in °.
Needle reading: 55 °
